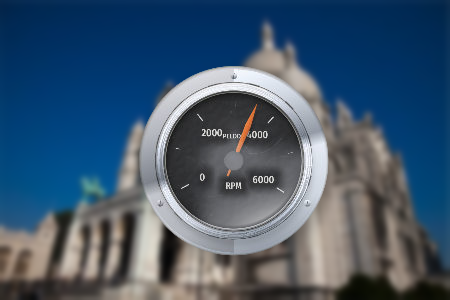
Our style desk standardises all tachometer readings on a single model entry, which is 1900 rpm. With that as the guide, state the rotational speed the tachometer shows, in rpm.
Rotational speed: 3500 rpm
